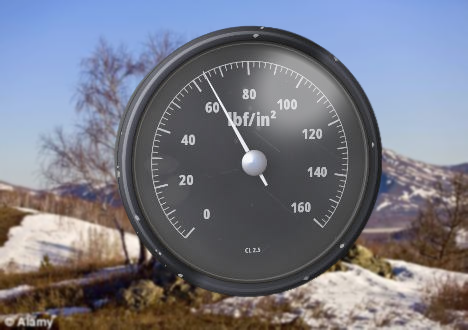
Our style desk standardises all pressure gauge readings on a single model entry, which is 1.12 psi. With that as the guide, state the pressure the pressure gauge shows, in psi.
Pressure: 64 psi
